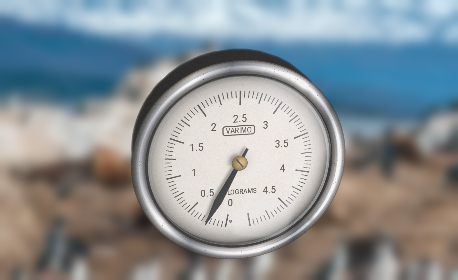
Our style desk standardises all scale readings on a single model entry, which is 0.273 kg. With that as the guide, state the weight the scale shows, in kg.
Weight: 0.25 kg
